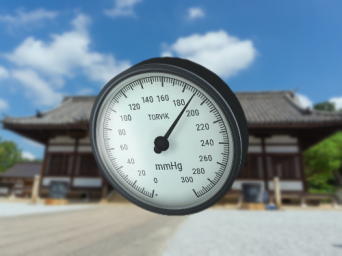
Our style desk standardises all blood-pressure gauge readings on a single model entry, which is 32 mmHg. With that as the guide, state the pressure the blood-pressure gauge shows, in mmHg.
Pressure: 190 mmHg
